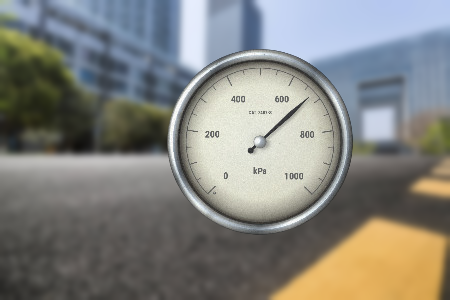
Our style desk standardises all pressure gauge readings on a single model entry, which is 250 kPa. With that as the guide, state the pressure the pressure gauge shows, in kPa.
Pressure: 675 kPa
